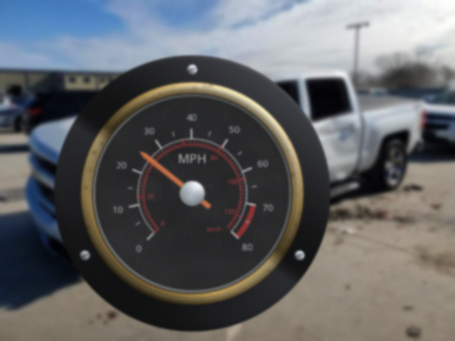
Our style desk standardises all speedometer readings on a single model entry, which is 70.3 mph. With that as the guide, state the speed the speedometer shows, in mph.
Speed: 25 mph
